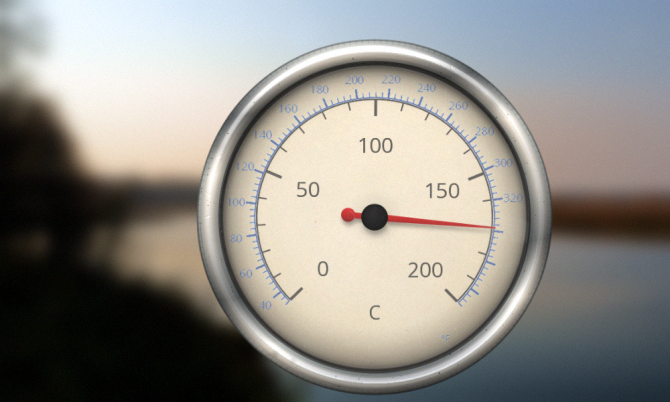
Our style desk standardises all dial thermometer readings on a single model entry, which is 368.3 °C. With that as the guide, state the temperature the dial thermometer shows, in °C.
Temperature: 170 °C
